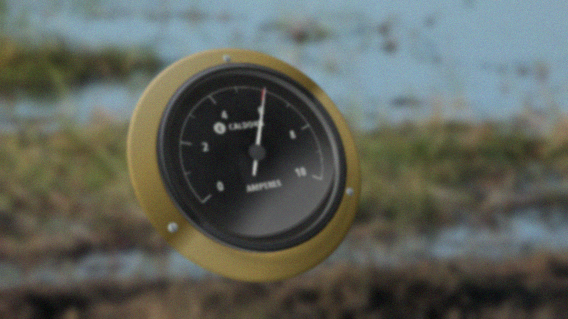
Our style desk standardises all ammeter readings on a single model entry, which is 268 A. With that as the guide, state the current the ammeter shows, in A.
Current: 6 A
